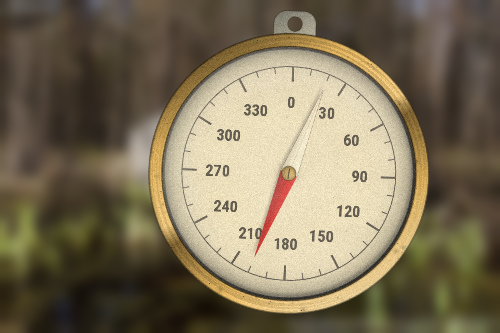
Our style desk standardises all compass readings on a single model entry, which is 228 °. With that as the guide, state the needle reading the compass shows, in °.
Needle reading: 200 °
